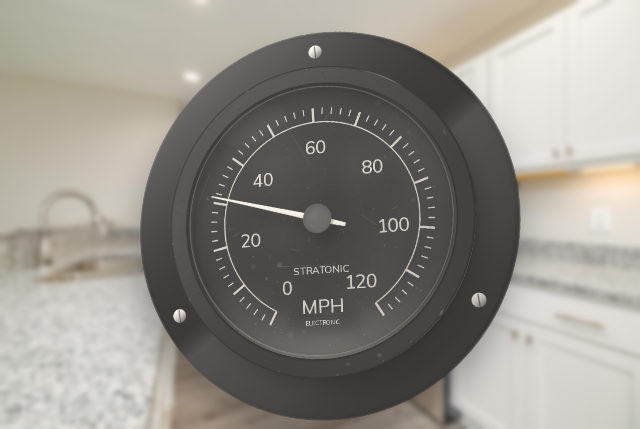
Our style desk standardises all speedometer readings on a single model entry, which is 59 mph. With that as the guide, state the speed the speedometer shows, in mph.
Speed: 31 mph
